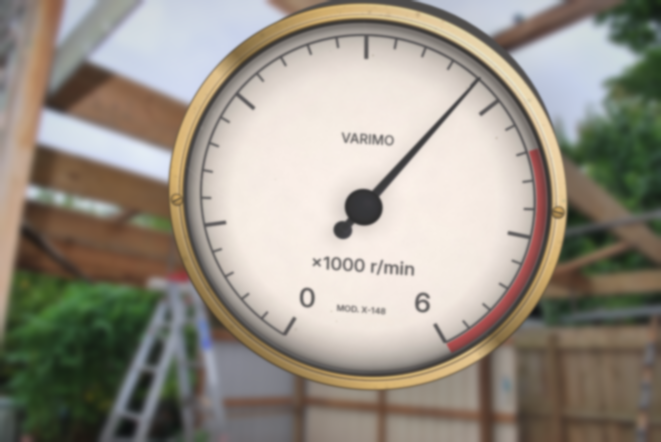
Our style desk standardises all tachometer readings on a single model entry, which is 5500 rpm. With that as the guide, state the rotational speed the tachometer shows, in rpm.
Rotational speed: 3800 rpm
